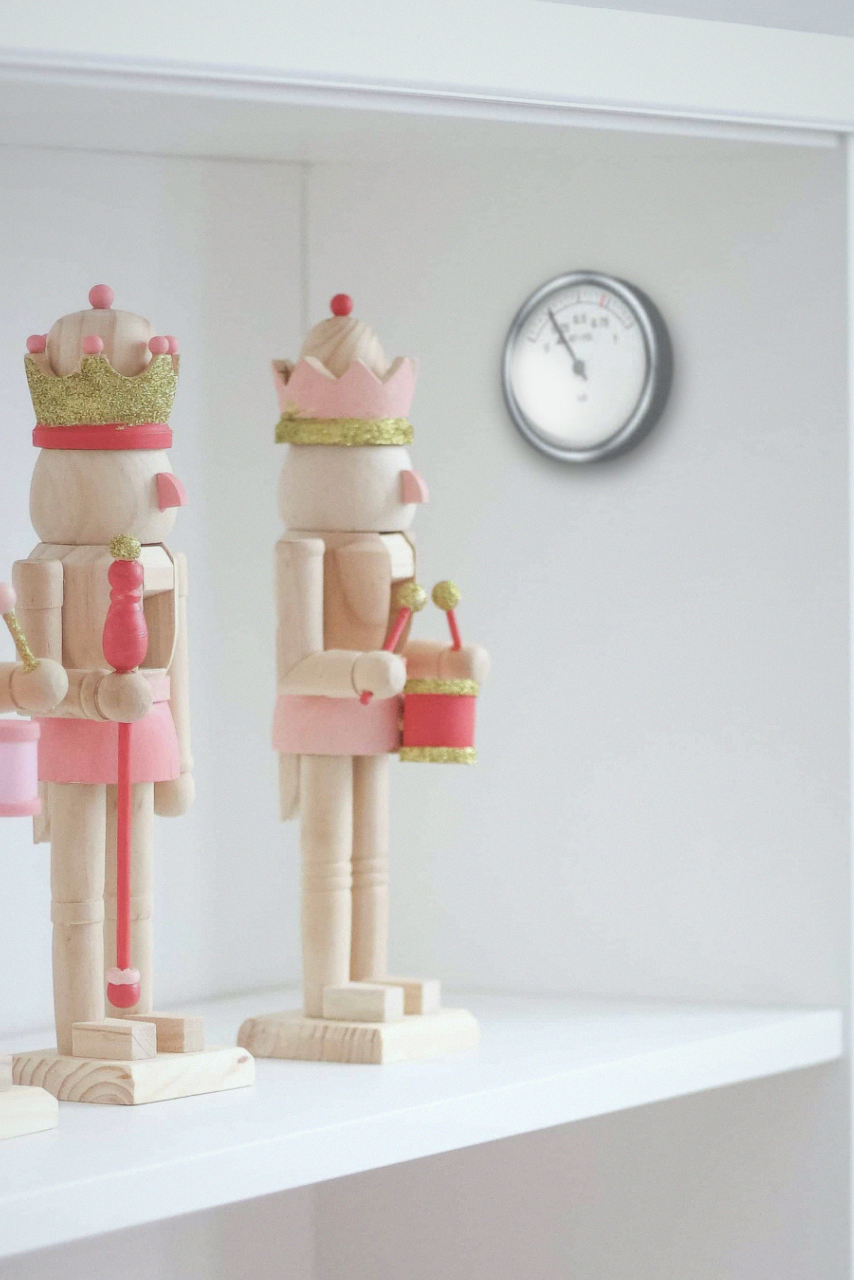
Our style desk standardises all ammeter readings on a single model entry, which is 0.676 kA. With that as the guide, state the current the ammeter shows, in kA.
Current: 0.25 kA
